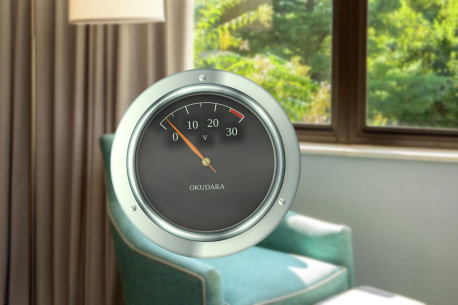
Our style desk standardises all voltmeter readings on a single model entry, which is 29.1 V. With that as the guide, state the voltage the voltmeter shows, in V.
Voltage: 2.5 V
